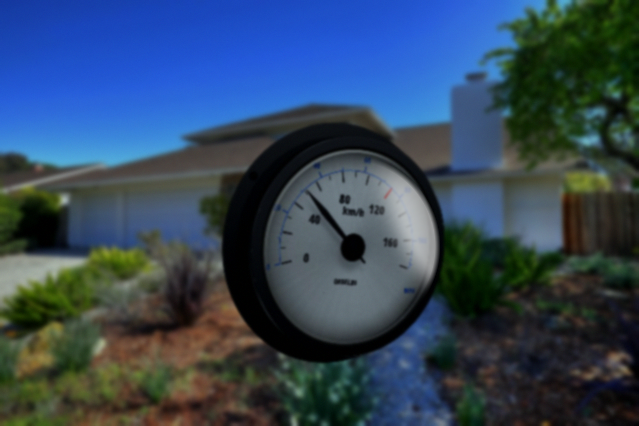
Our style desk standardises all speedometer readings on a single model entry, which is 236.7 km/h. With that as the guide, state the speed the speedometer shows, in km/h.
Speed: 50 km/h
